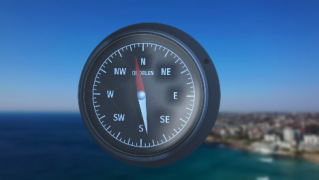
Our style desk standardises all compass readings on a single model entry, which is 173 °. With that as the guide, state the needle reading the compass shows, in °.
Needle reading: 350 °
